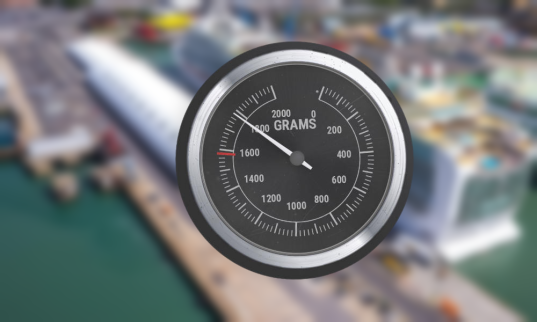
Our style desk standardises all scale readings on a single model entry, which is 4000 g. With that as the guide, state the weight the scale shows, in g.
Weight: 1780 g
